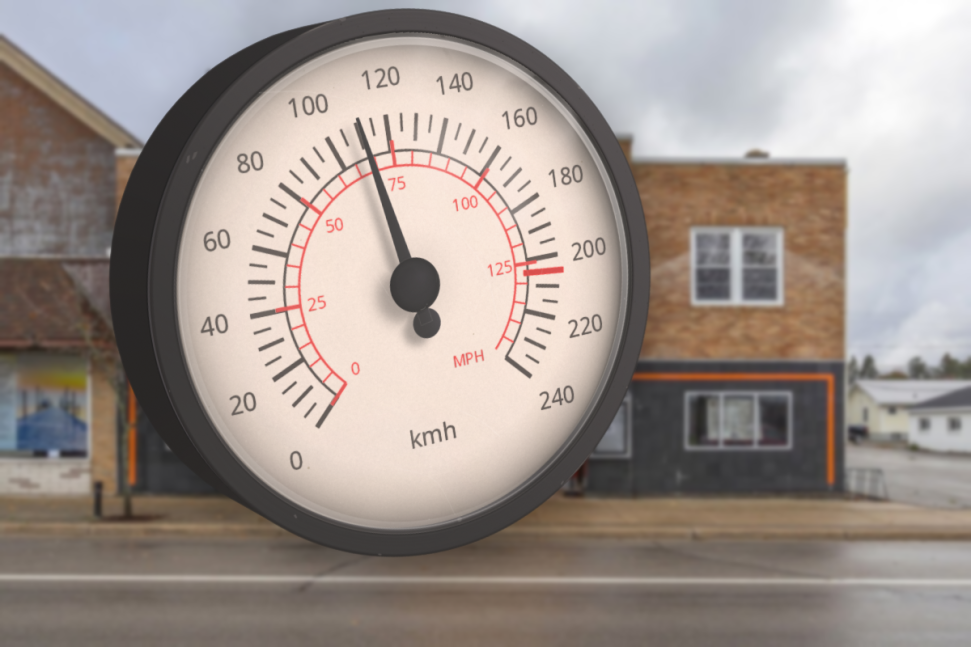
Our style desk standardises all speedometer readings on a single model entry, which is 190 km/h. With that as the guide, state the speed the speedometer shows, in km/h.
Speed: 110 km/h
